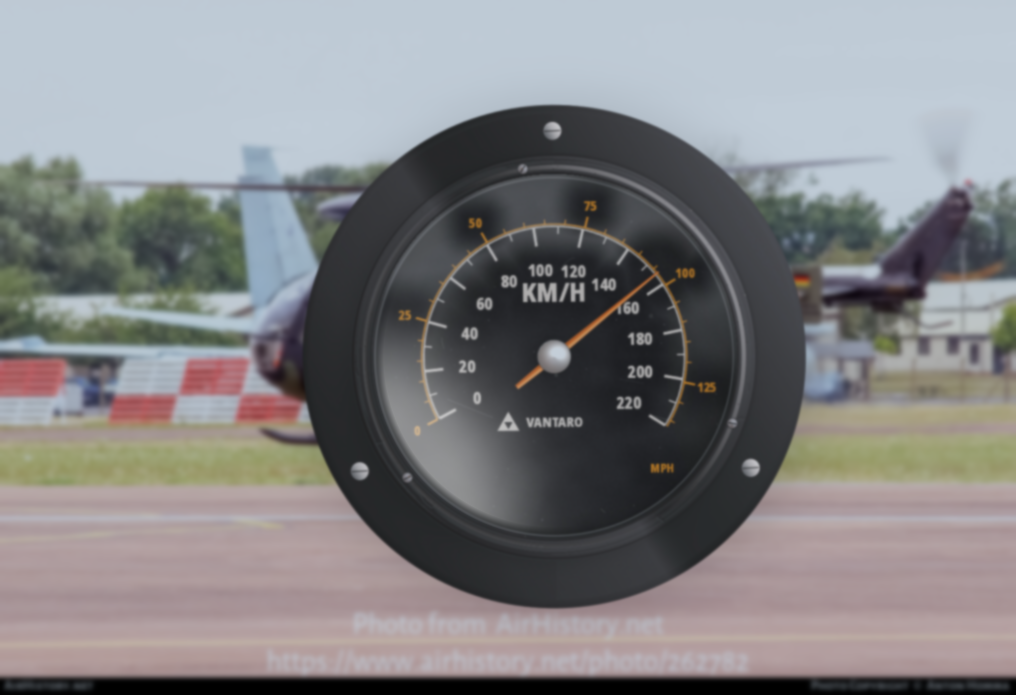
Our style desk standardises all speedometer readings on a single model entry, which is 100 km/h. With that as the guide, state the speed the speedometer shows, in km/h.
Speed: 155 km/h
